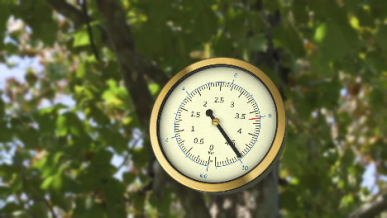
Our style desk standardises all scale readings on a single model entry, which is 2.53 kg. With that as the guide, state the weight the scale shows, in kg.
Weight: 4.5 kg
